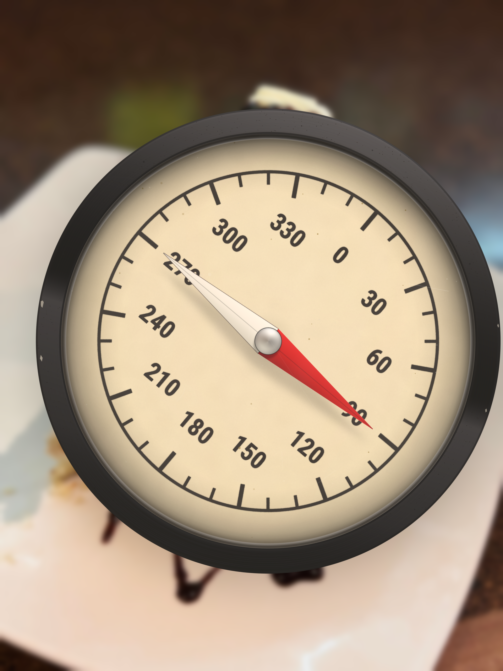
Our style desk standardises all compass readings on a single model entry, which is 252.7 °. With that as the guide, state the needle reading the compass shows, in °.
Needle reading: 90 °
